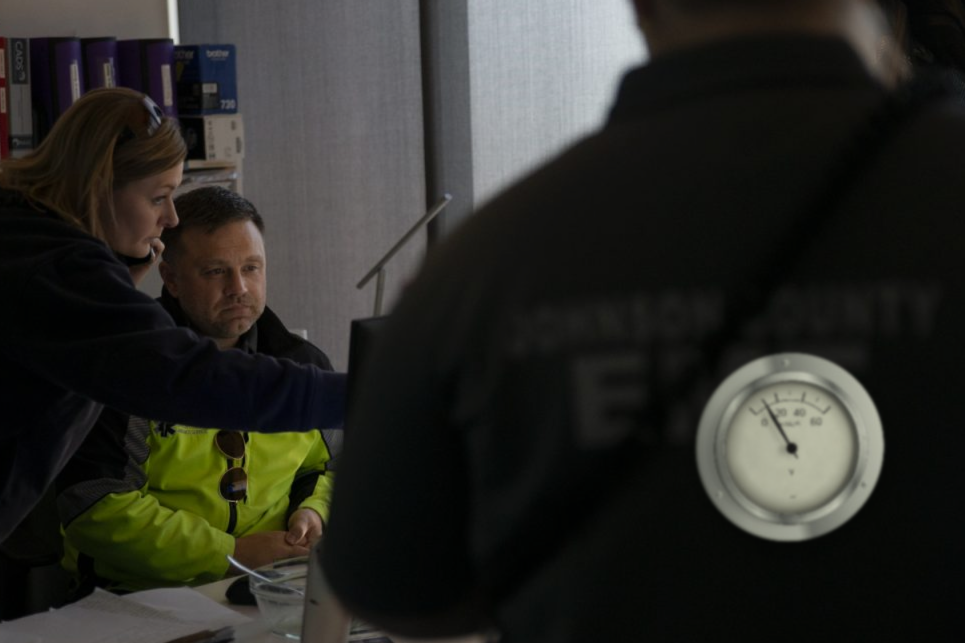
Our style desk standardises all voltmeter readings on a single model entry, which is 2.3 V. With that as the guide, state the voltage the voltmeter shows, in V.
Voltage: 10 V
